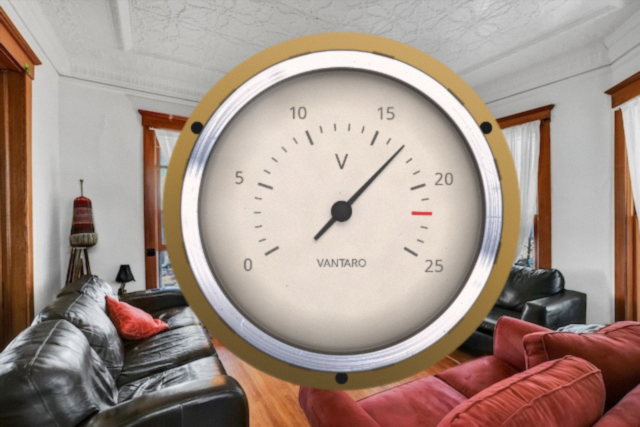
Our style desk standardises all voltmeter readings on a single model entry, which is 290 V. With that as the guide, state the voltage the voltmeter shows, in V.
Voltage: 17 V
